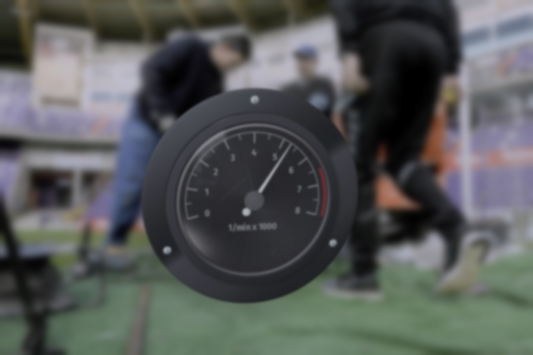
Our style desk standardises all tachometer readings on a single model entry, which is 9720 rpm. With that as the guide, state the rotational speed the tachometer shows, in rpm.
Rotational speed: 5250 rpm
